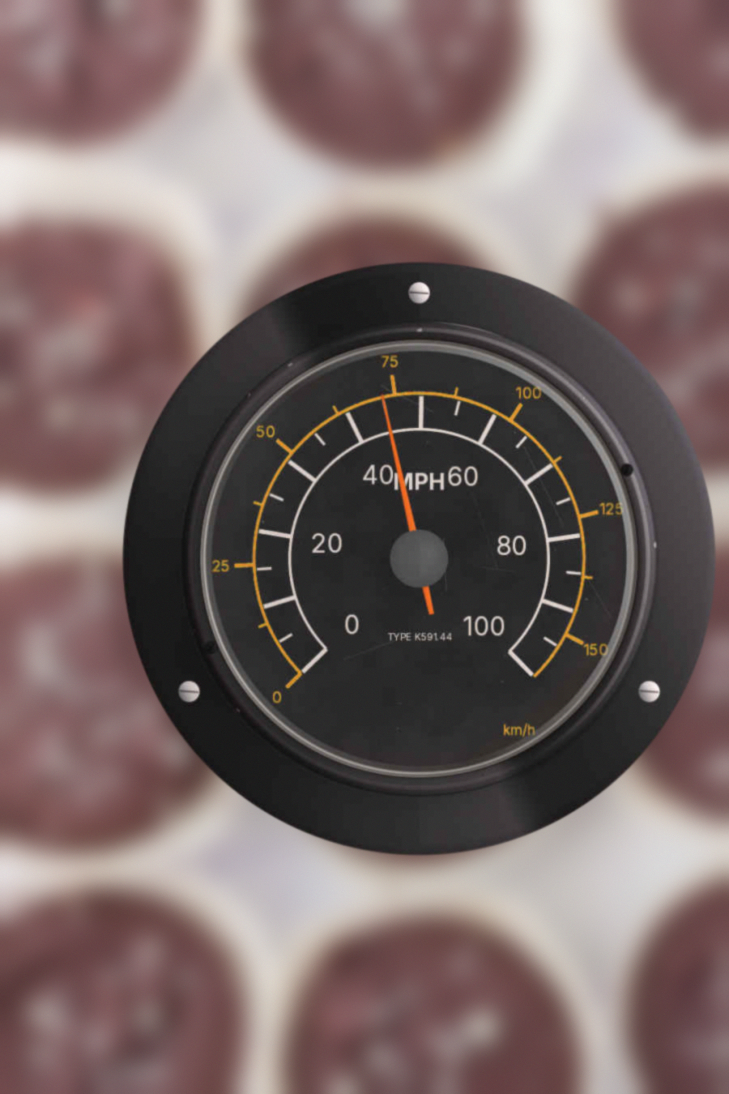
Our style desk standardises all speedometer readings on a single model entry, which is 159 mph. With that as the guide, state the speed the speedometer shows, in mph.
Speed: 45 mph
